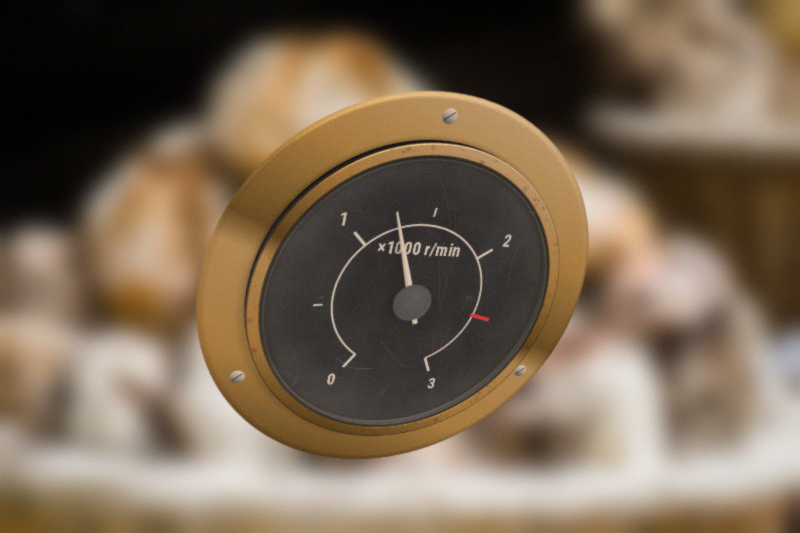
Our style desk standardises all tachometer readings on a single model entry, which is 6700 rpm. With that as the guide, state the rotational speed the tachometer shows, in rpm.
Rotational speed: 1250 rpm
